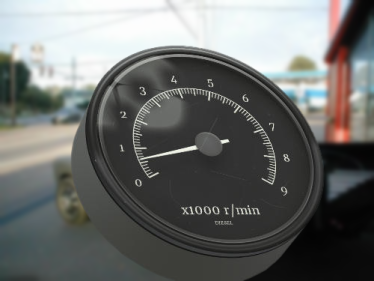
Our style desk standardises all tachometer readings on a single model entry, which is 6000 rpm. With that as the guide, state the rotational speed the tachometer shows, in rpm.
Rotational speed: 500 rpm
